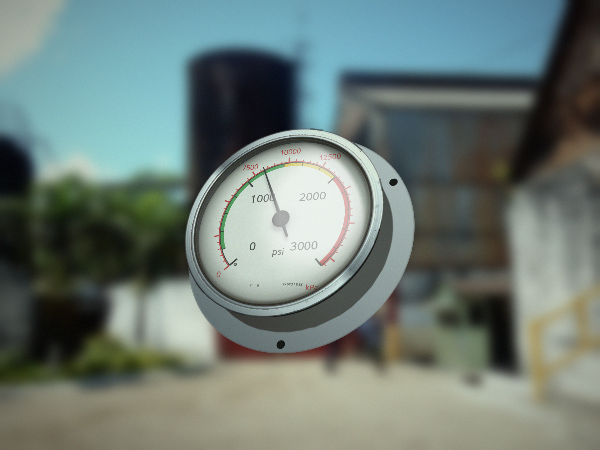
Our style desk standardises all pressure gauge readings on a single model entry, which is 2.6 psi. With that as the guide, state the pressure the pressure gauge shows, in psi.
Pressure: 1200 psi
